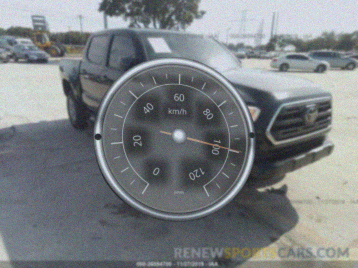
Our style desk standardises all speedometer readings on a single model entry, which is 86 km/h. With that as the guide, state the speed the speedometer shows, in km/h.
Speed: 100 km/h
